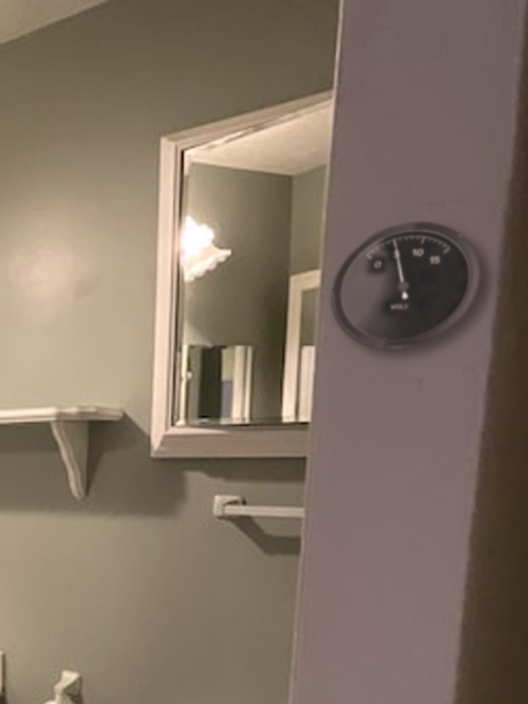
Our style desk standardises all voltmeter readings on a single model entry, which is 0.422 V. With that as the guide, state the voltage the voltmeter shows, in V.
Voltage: 5 V
